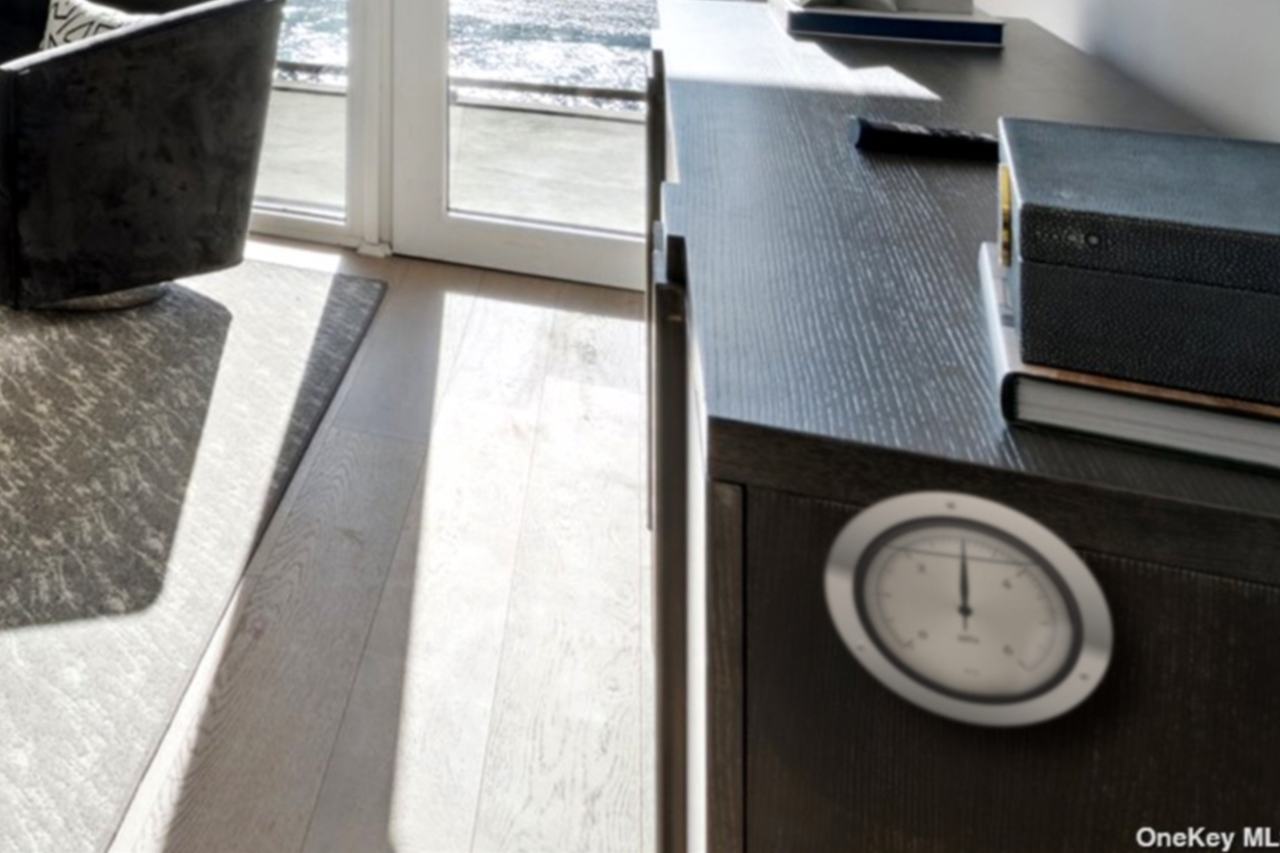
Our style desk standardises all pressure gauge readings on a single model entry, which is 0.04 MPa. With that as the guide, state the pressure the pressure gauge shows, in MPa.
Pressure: 3 MPa
